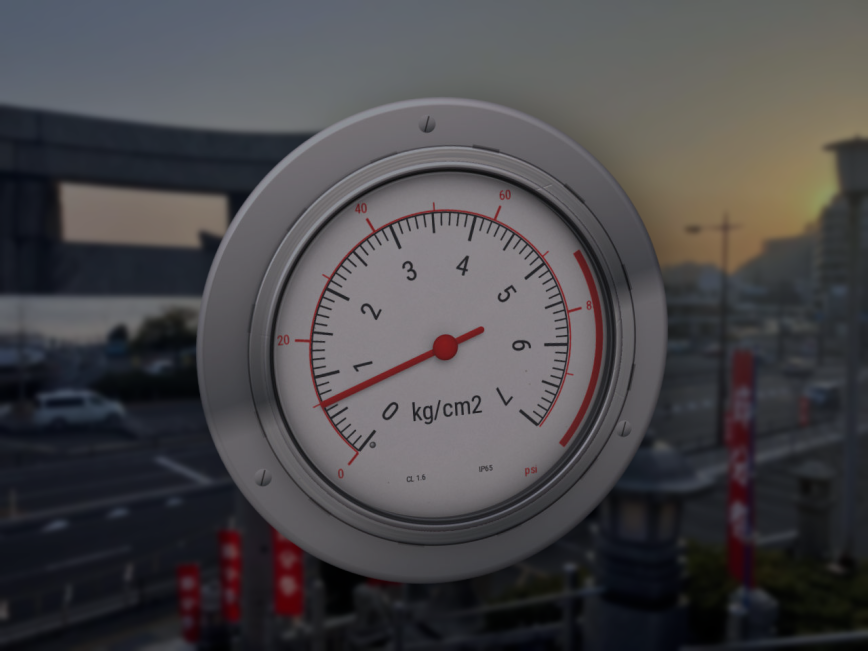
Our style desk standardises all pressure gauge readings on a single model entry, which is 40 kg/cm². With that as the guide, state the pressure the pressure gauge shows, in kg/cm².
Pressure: 0.7 kg/cm²
